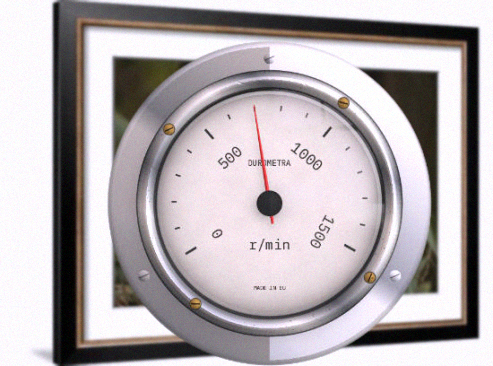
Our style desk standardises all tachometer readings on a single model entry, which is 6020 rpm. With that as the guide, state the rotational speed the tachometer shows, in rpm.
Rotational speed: 700 rpm
